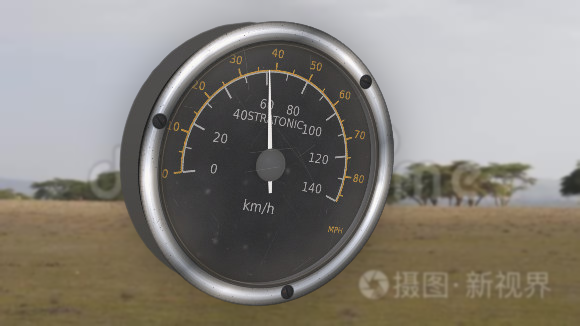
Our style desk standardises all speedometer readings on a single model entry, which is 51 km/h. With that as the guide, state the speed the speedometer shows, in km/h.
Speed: 60 km/h
